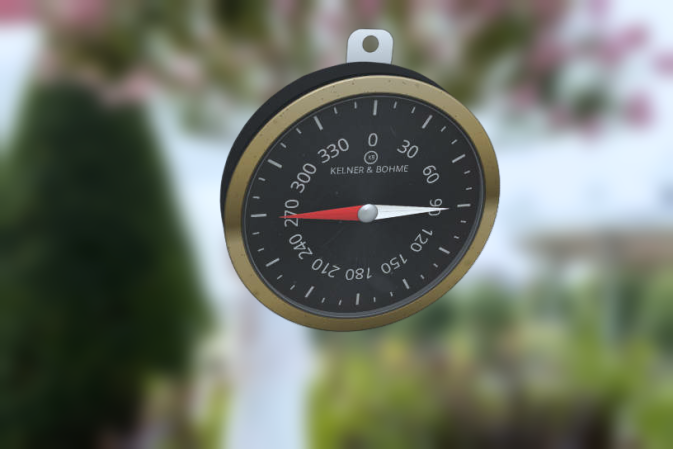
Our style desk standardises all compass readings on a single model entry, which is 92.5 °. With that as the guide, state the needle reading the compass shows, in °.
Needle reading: 270 °
